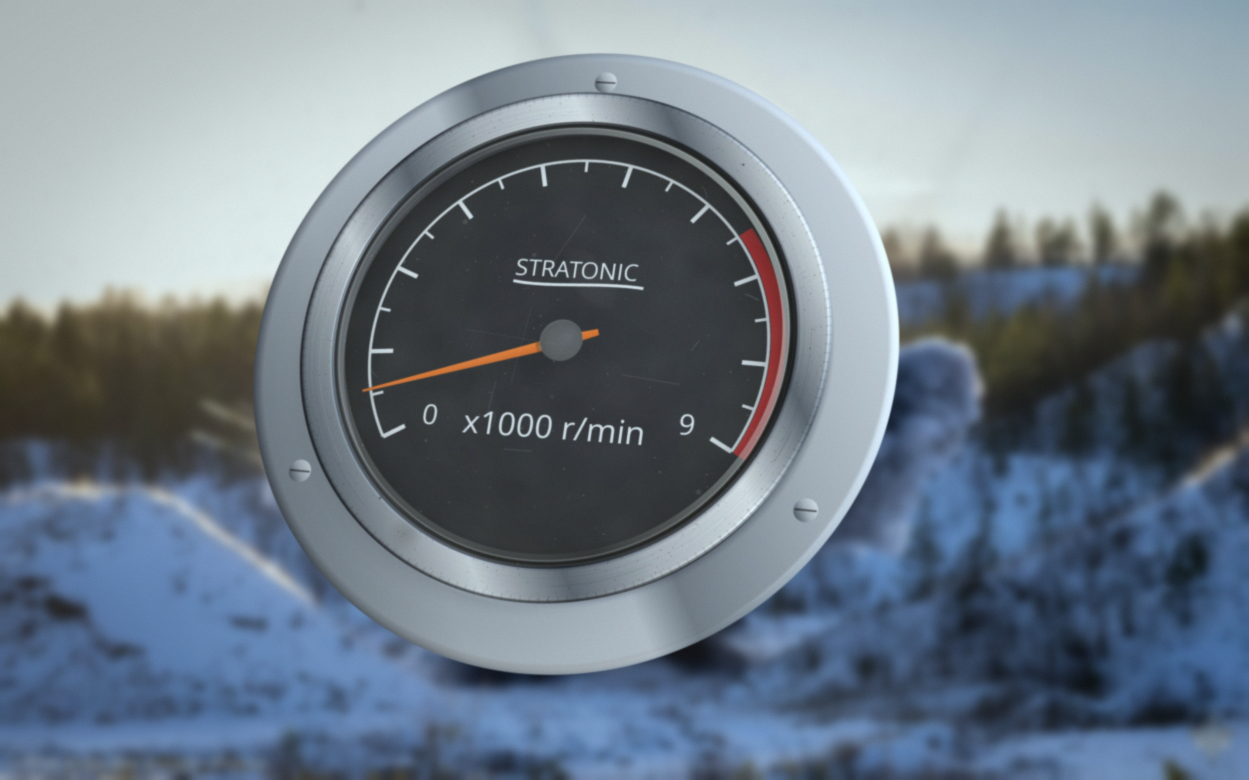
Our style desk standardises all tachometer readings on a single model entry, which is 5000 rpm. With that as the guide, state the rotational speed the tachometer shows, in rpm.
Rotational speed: 500 rpm
